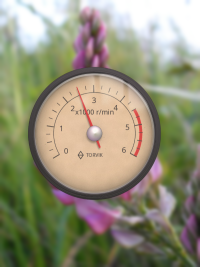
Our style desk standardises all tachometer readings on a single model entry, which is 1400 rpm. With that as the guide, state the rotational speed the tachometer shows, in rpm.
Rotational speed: 2500 rpm
